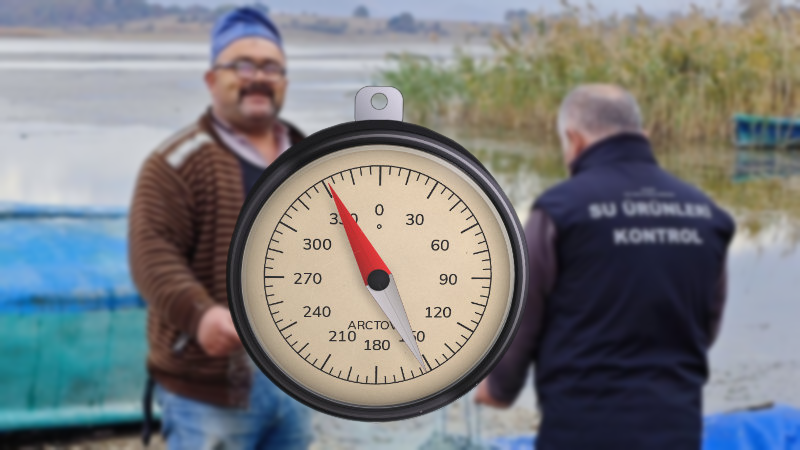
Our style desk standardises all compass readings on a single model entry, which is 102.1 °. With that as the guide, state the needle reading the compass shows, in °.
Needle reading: 332.5 °
